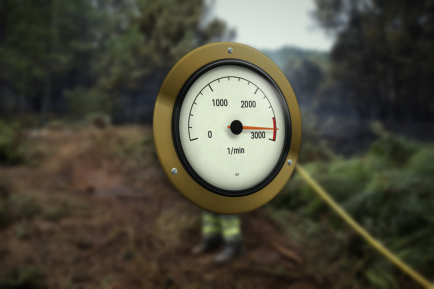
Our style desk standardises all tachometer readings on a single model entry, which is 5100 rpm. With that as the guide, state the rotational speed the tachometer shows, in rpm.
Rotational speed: 2800 rpm
